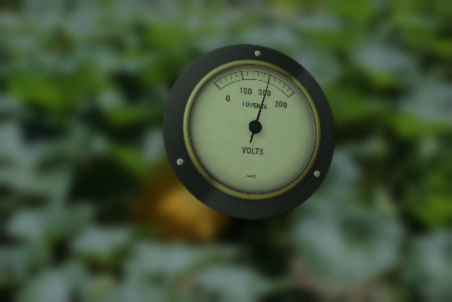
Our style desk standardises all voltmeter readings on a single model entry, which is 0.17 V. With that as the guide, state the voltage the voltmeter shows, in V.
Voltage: 200 V
